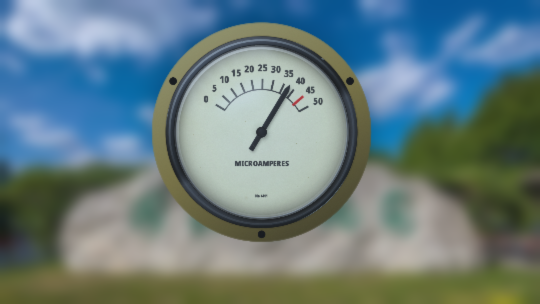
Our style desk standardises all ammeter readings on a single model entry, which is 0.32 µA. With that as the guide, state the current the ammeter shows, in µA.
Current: 37.5 µA
